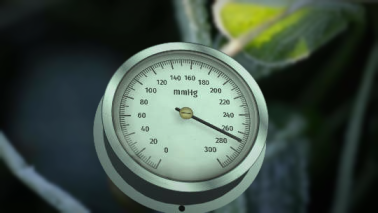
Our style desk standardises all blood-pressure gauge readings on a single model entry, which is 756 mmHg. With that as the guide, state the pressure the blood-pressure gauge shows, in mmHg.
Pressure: 270 mmHg
